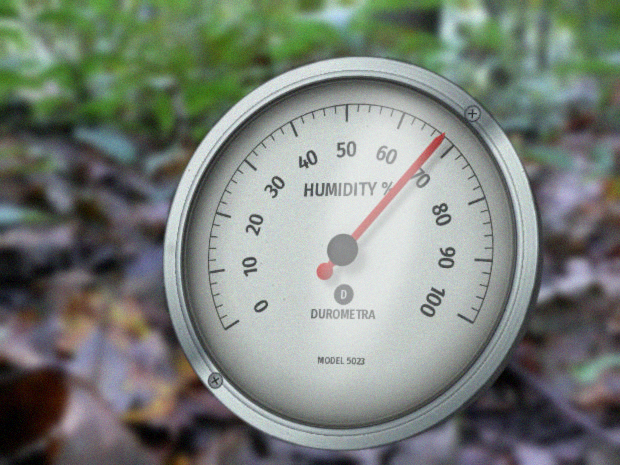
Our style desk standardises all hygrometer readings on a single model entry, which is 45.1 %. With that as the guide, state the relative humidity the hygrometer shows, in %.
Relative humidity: 68 %
